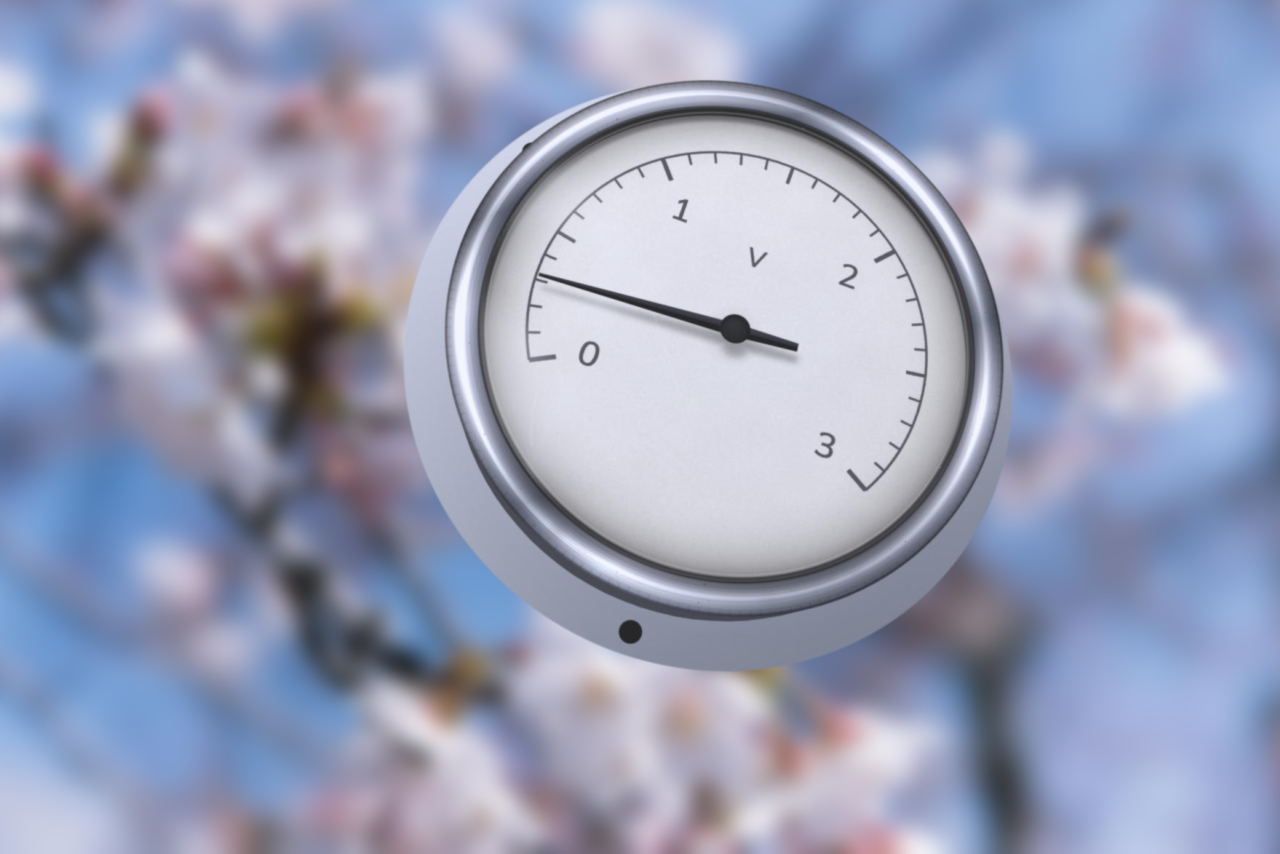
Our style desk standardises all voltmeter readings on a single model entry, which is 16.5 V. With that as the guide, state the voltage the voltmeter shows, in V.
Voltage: 0.3 V
